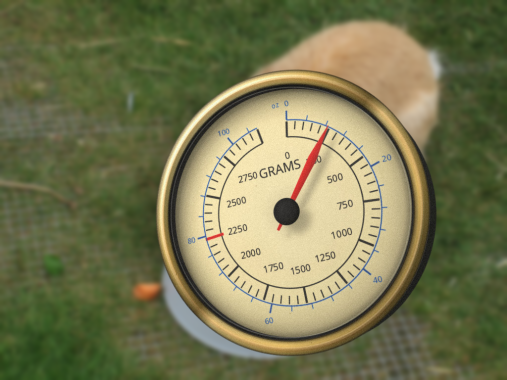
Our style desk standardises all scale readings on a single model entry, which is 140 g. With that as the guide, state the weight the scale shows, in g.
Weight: 250 g
